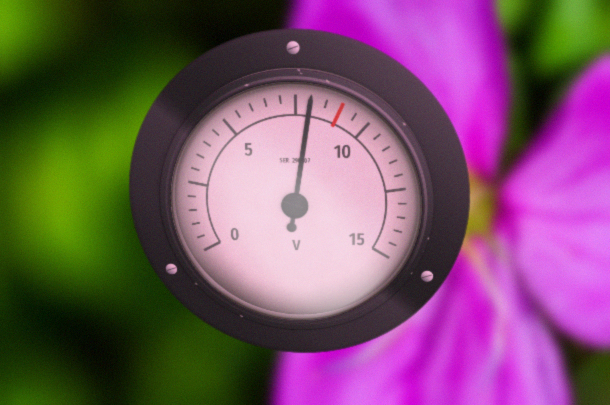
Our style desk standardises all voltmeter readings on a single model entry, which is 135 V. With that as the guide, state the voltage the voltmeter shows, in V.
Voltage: 8 V
